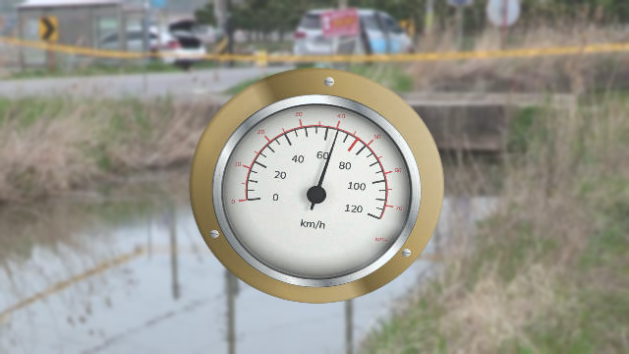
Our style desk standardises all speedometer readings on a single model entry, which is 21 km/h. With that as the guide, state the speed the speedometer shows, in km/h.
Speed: 65 km/h
